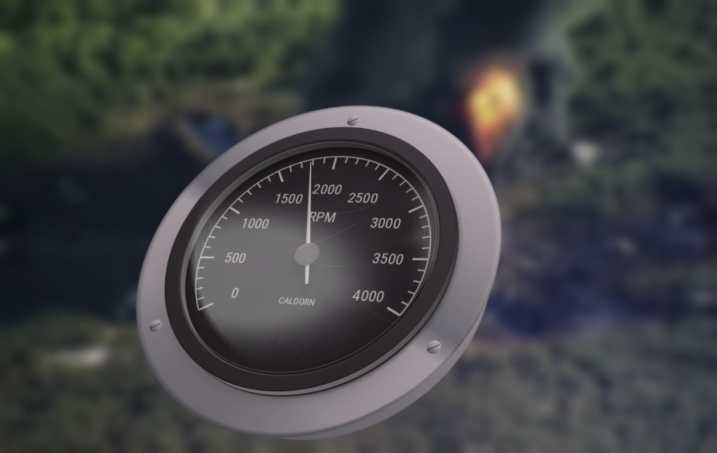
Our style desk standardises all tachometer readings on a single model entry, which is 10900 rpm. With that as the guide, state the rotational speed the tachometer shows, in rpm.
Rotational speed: 1800 rpm
